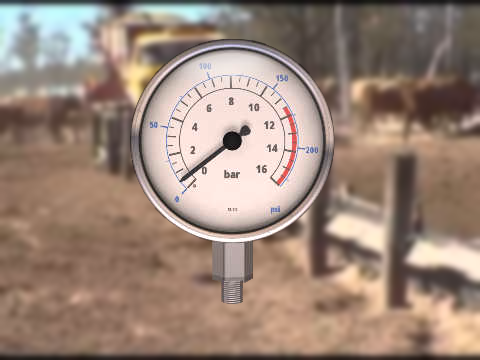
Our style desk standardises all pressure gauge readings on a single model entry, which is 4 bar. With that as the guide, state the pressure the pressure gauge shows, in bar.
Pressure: 0.5 bar
